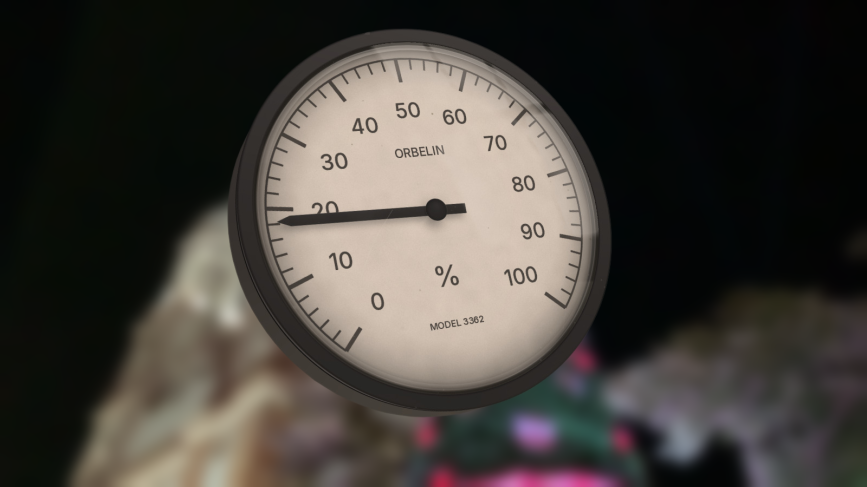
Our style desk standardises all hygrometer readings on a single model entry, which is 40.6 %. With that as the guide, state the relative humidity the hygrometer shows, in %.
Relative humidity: 18 %
